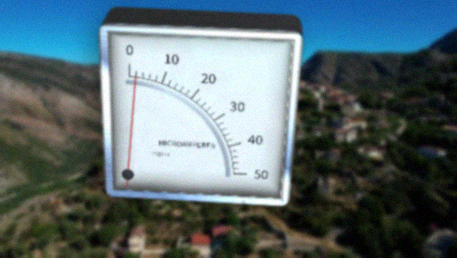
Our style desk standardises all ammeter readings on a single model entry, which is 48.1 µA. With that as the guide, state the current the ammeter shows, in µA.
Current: 2 µA
